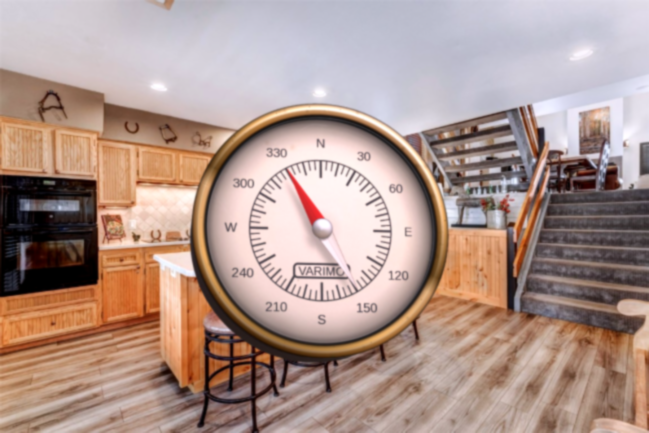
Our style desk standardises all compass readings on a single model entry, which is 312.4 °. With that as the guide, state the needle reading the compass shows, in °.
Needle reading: 330 °
